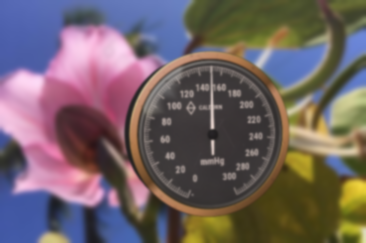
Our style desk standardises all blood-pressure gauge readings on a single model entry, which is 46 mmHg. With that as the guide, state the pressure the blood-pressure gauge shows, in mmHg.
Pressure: 150 mmHg
